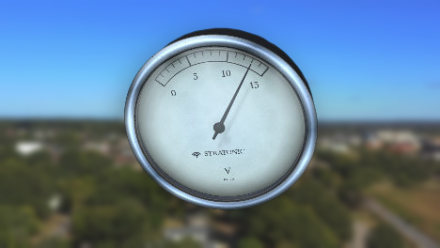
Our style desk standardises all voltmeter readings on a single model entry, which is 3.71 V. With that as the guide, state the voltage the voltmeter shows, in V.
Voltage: 13 V
